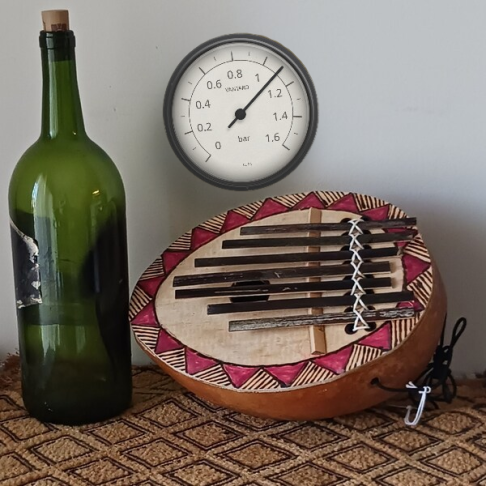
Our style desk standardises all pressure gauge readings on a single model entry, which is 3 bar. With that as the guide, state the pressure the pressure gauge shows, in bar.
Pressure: 1.1 bar
